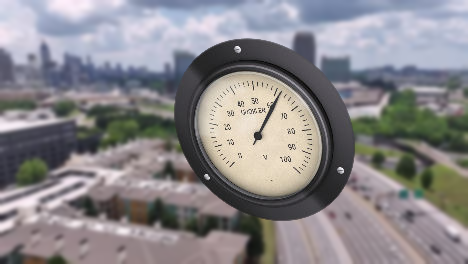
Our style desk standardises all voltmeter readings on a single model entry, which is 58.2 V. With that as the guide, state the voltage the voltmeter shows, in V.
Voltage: 62 V
